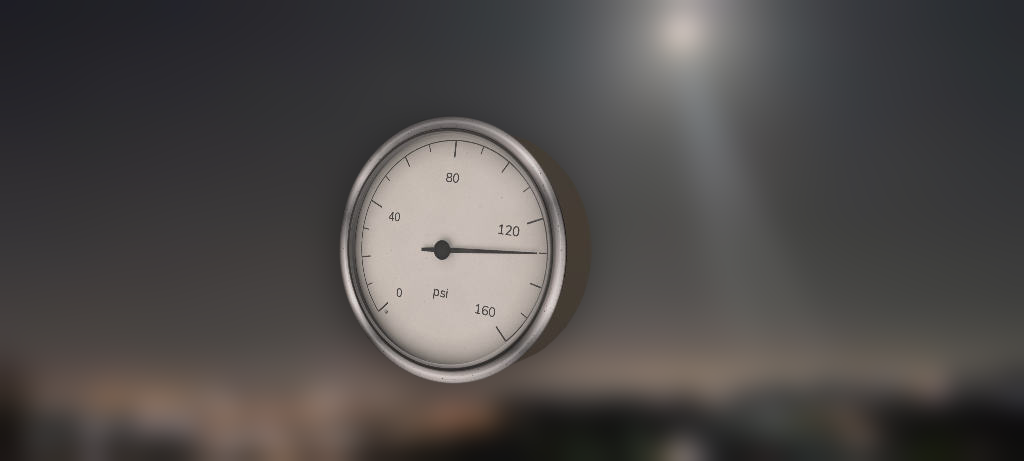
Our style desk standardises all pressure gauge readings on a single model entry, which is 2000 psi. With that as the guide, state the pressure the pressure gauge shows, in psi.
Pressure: 130 psi
